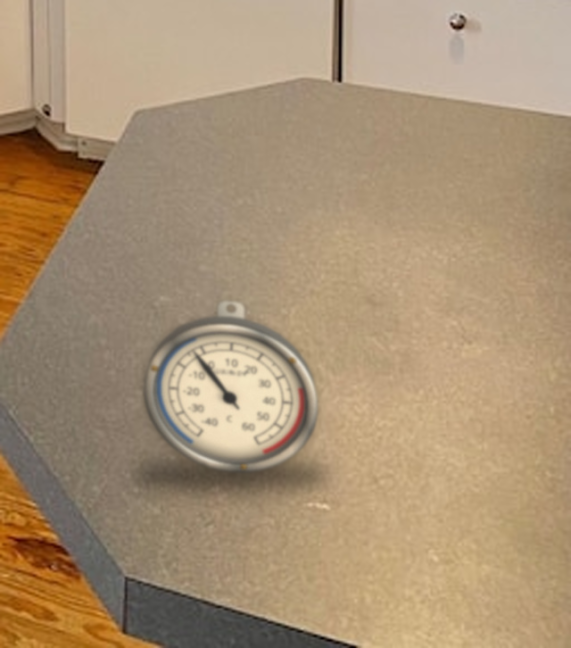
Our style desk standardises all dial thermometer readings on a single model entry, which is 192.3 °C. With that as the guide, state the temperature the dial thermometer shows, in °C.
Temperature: -2.5 °C
